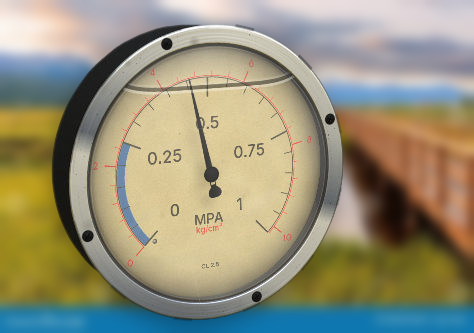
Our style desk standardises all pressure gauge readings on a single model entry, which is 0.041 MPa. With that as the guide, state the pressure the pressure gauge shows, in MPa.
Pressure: 0.45 MPa
